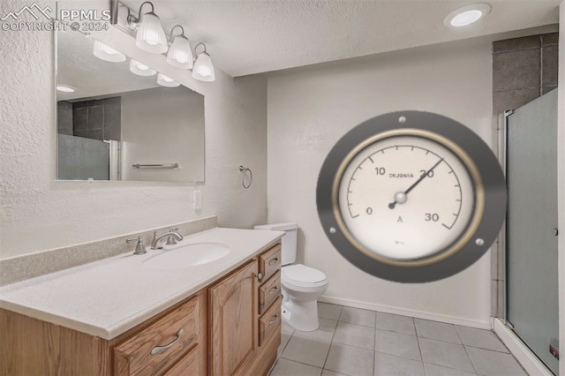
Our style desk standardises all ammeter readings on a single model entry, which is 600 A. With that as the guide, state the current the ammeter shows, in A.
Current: 20 A
